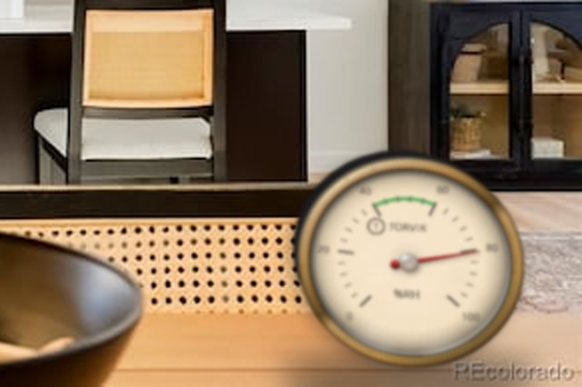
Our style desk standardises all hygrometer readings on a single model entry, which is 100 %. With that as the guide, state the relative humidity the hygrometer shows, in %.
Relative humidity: 80 %
